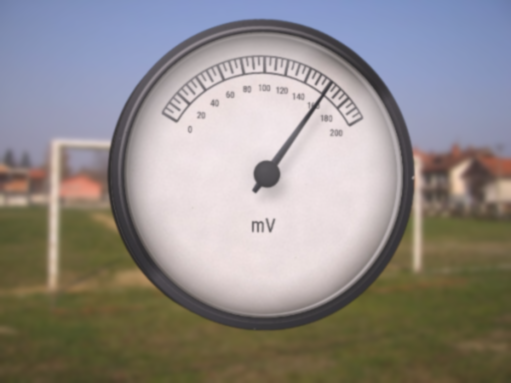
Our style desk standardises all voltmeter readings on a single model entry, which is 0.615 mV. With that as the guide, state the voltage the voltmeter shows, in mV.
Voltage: 160 mV
